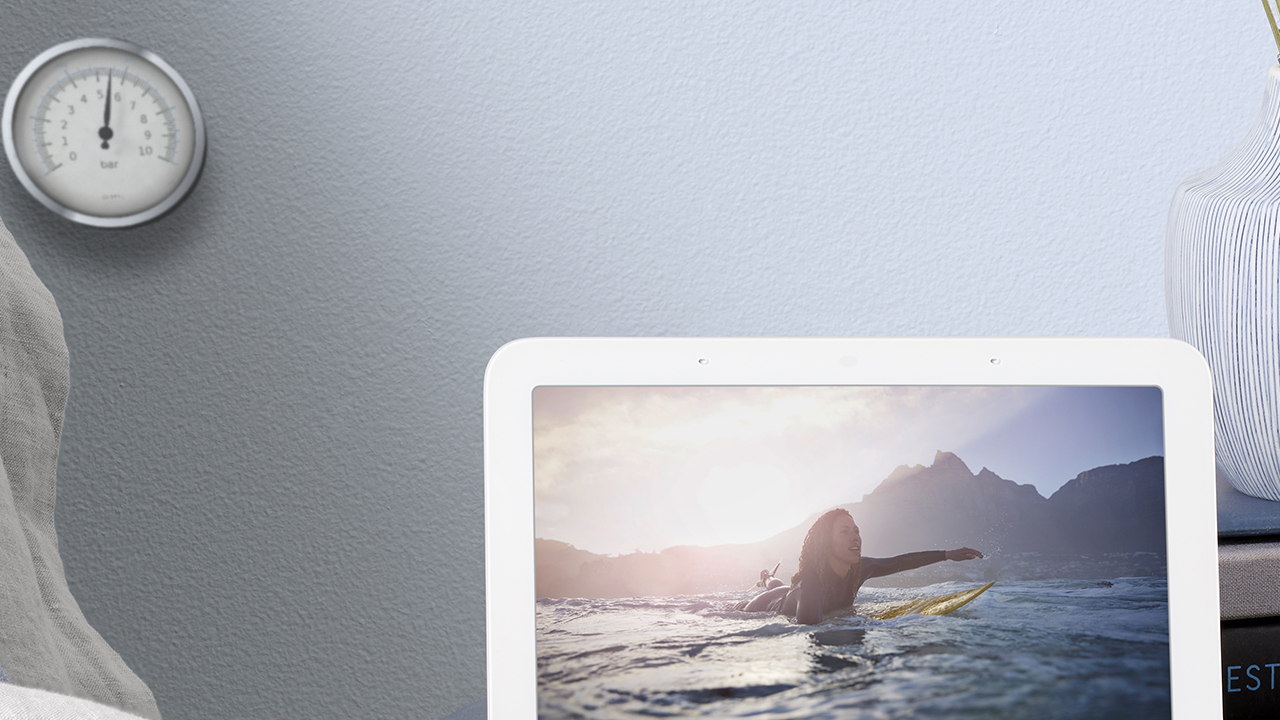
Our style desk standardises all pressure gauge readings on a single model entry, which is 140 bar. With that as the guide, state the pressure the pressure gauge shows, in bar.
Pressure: 5.5 bar
